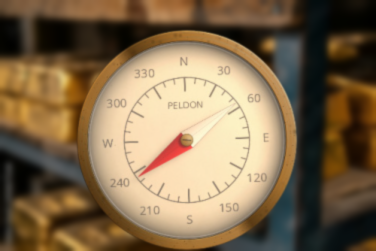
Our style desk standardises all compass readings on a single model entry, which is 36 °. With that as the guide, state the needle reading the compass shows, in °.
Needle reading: 235 °
